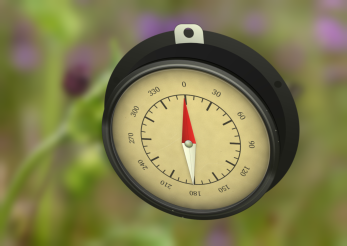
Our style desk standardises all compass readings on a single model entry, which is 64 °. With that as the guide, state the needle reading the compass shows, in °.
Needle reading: 0 °
